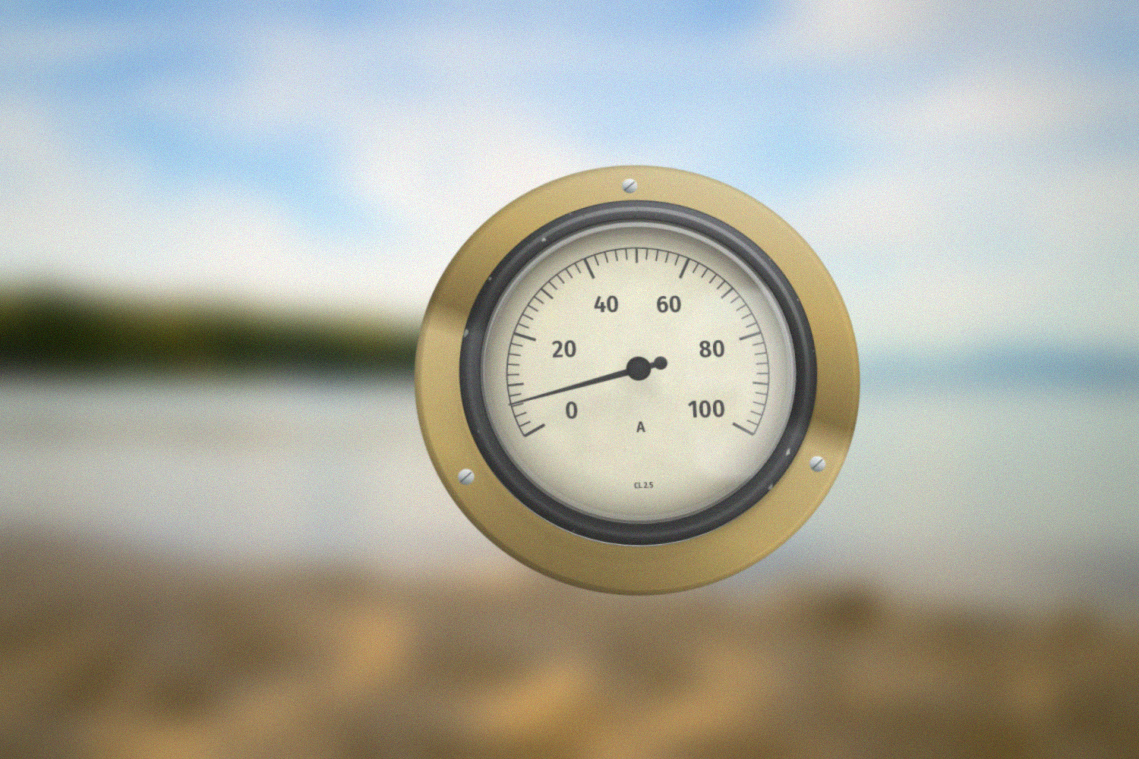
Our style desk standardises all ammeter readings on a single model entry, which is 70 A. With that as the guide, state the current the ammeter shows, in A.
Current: 6 A
